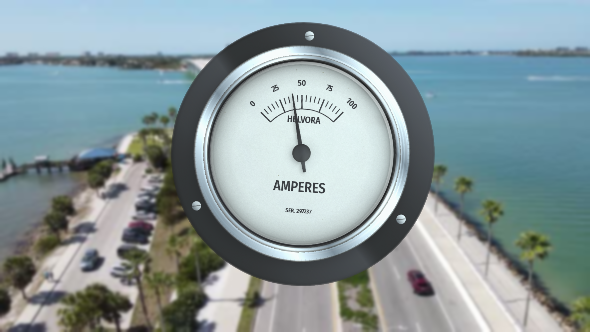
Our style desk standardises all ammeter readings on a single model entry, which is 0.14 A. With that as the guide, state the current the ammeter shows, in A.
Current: 40 A
